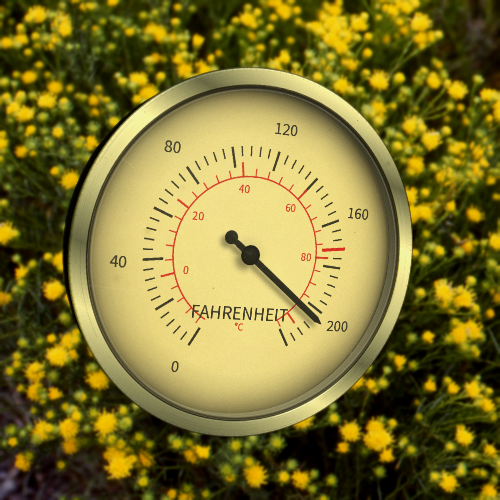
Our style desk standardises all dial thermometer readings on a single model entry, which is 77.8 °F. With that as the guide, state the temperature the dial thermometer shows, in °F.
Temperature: 204 °F
